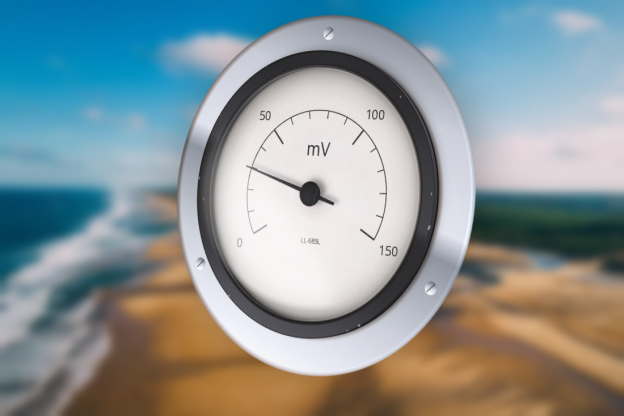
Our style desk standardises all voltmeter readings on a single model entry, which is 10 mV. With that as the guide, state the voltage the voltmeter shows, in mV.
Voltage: 30 mV
